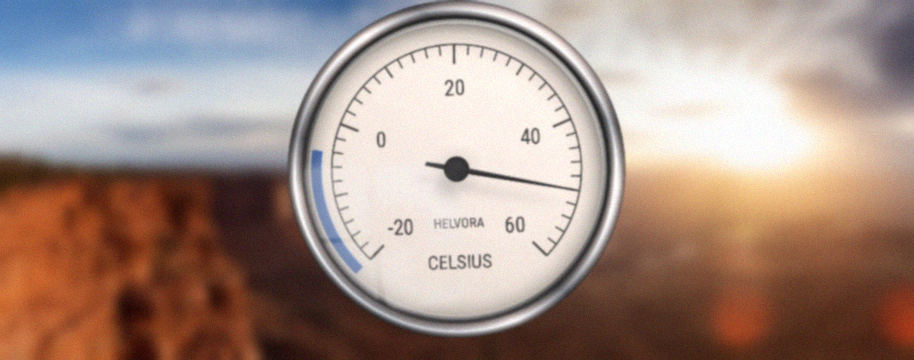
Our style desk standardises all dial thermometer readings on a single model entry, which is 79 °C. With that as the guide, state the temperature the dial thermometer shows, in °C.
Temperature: 50 °C
